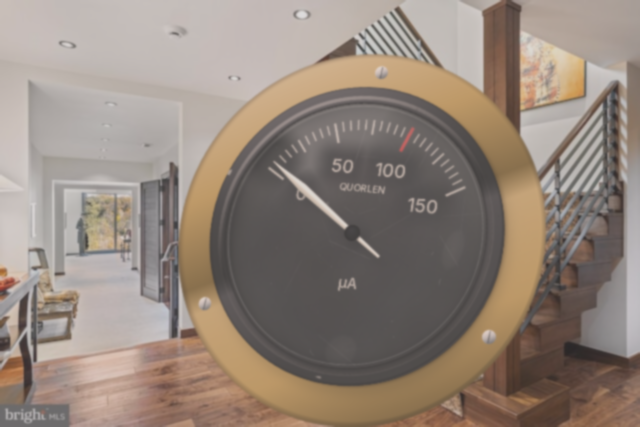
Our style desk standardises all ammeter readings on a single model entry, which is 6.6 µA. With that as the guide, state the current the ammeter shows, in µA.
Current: 5 µA
